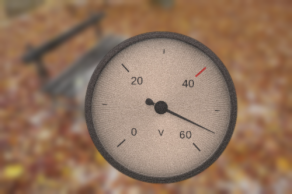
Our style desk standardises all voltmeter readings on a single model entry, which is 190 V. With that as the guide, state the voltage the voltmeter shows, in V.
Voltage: 55 V
